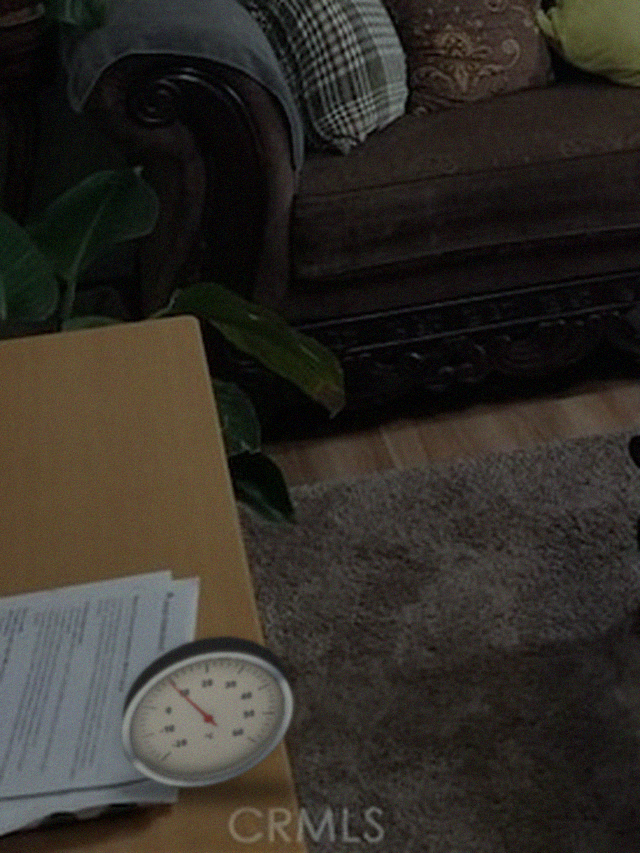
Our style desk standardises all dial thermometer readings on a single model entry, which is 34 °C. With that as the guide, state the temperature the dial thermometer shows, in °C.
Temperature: 10 °C
